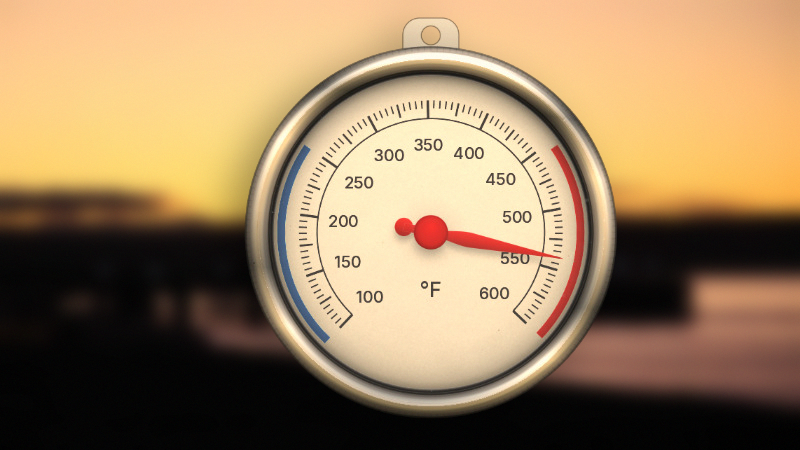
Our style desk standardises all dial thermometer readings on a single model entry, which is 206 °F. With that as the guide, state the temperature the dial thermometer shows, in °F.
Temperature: 540 °F
